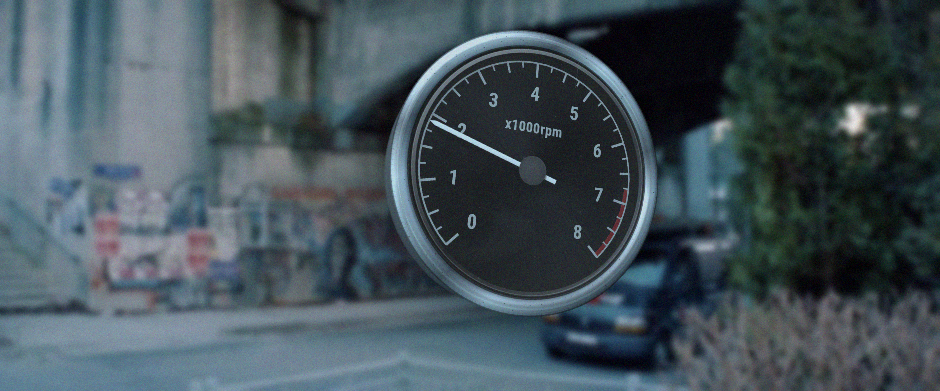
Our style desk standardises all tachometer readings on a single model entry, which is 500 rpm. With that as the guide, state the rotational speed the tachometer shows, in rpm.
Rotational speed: 1875 rpm
